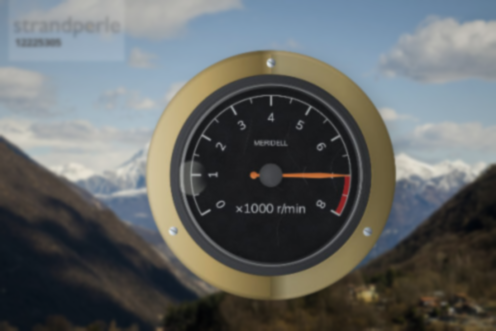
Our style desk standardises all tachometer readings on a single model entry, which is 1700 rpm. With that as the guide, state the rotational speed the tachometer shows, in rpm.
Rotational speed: 7000 rpm
